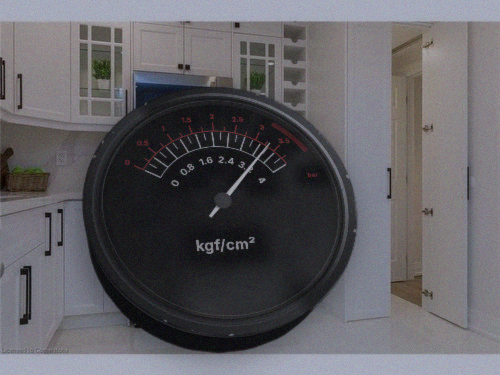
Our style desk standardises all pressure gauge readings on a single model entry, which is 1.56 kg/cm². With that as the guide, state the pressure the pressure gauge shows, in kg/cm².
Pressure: 3.4 kg/cm²
